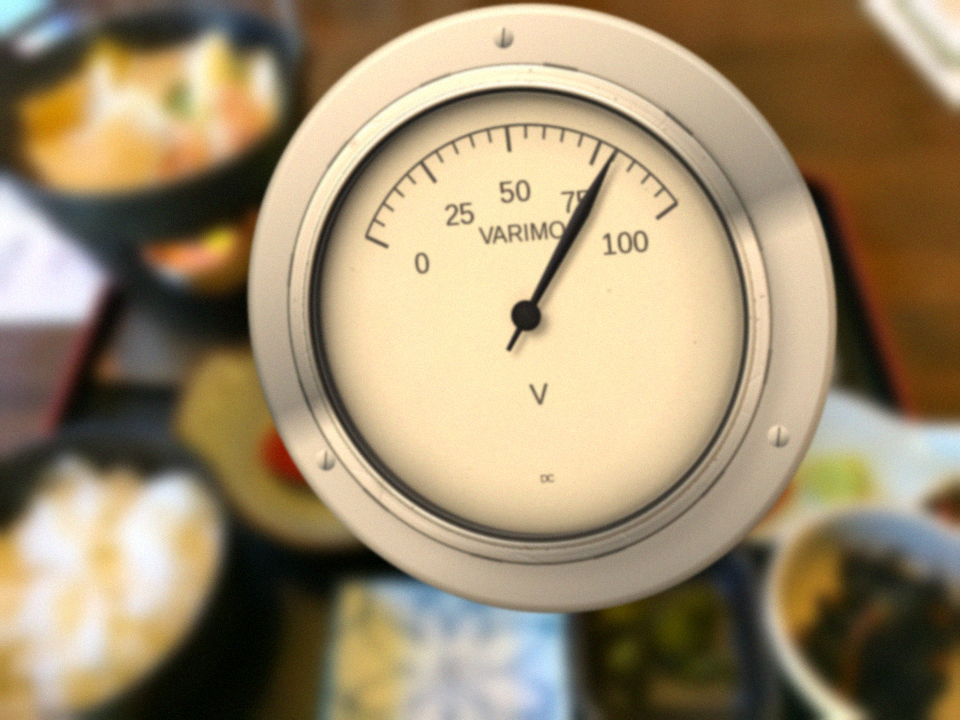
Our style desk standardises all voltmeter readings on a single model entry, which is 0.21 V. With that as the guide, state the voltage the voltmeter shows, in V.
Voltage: 80 V
